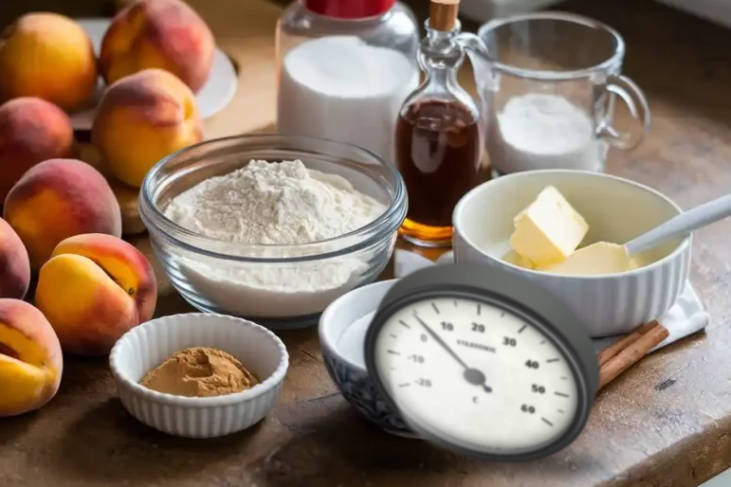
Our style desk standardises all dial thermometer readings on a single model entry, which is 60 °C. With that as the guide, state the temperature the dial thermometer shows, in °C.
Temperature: 5 °C
